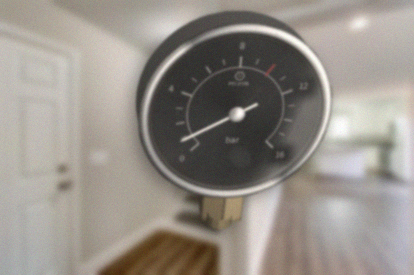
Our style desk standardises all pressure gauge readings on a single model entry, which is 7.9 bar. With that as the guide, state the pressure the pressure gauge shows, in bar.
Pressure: 1 bar
